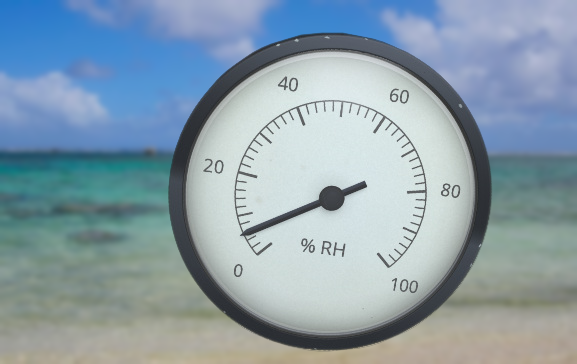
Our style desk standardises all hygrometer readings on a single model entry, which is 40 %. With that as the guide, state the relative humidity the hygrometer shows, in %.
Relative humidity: 6 %
